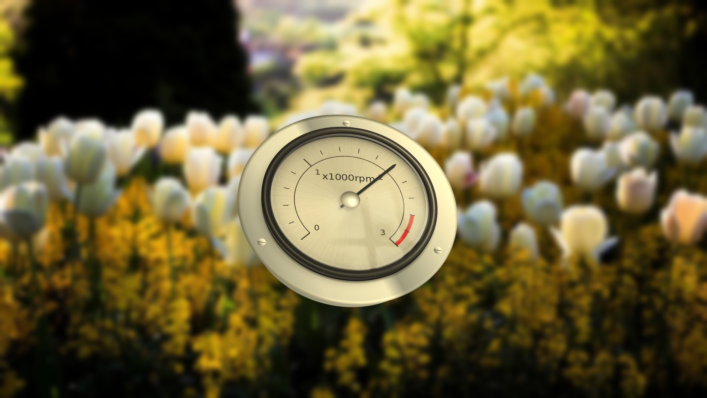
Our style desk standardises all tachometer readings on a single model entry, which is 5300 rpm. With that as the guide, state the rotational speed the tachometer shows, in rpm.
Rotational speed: 2000 rpm
